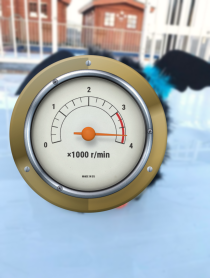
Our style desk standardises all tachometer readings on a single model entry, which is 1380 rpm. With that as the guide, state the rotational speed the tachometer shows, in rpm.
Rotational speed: 3750 rpm
